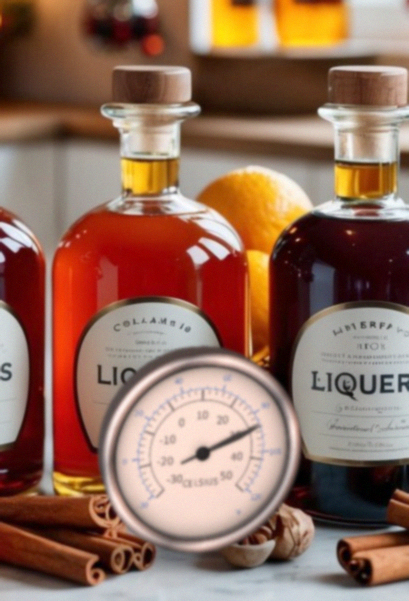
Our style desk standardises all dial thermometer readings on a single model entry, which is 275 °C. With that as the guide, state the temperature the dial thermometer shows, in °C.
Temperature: 30 °C
